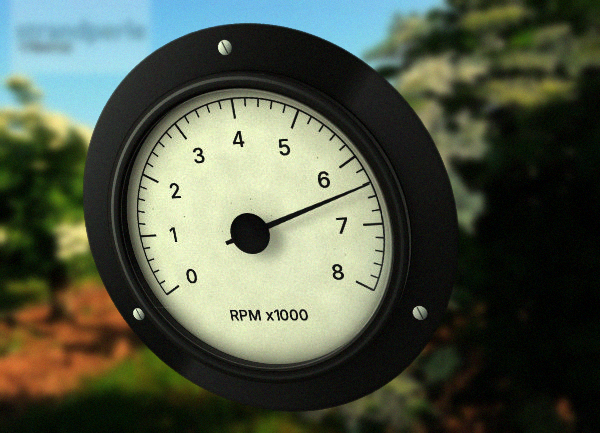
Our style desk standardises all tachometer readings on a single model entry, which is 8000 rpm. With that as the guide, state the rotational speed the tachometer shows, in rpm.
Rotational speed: 6400 rpm
